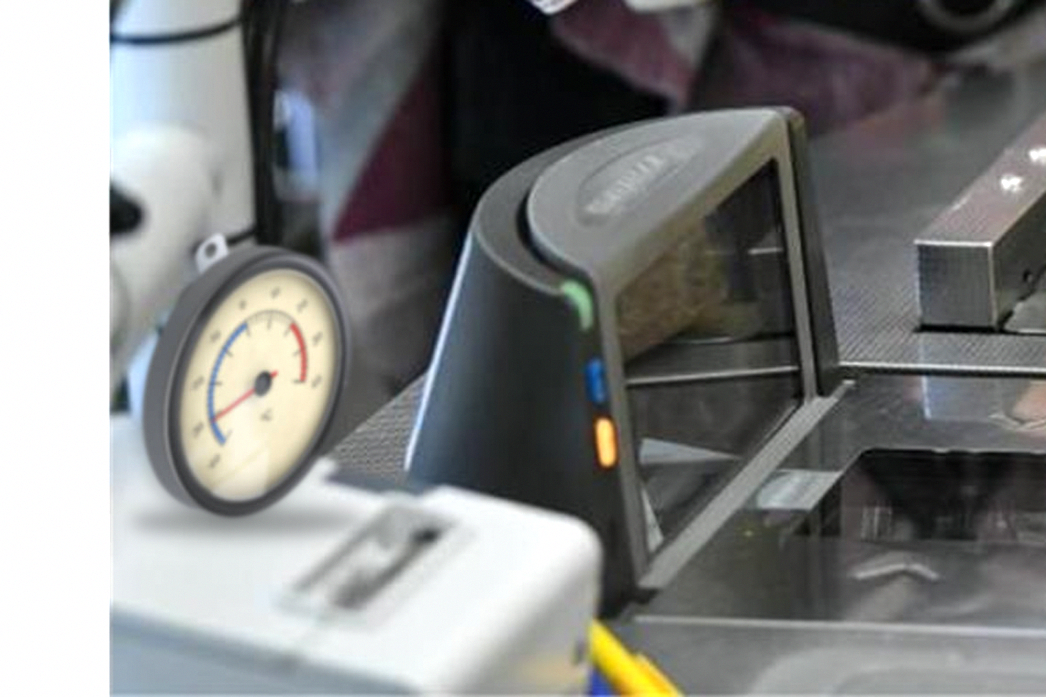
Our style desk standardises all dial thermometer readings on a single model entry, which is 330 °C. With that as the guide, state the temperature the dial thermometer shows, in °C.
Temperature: -30 °C
